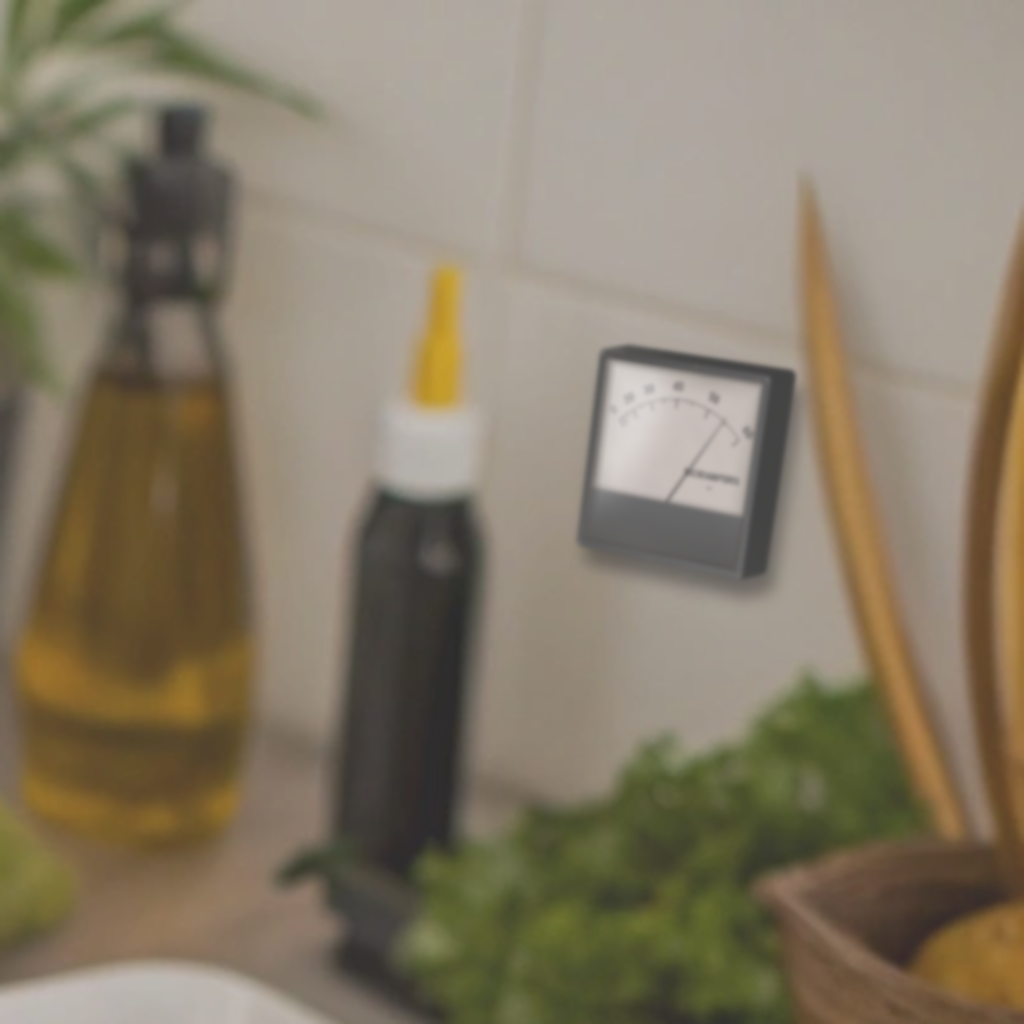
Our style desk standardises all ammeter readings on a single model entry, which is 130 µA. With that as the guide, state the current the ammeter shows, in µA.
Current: 55 µA
